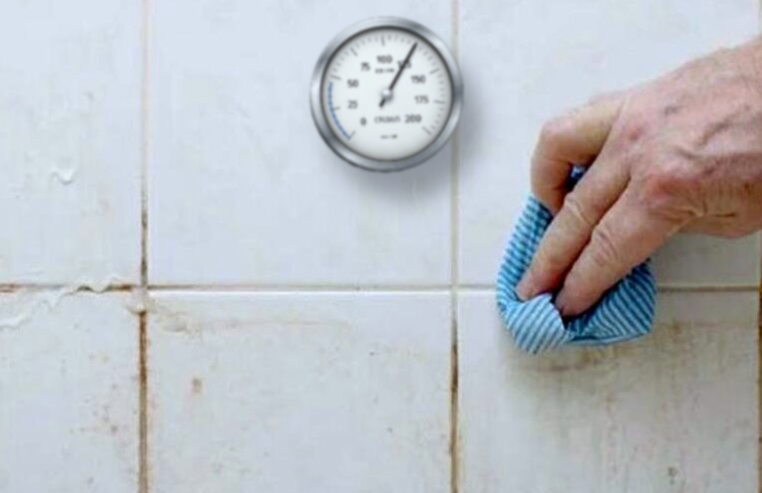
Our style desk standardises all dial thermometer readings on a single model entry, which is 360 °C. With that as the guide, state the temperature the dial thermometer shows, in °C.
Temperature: 125 °C
